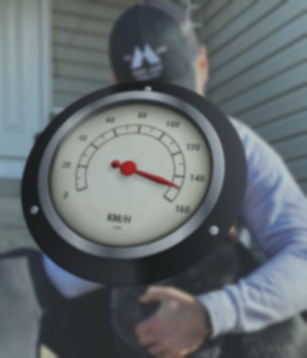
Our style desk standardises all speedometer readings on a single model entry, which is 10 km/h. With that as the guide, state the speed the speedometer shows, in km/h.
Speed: 150 km/h
